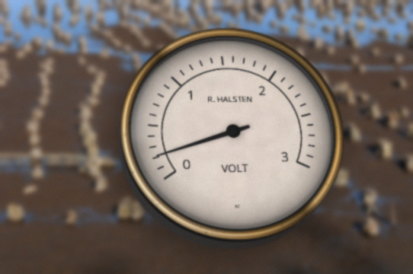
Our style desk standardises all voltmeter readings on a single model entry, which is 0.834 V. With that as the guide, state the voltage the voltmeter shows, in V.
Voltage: 0.2 V
